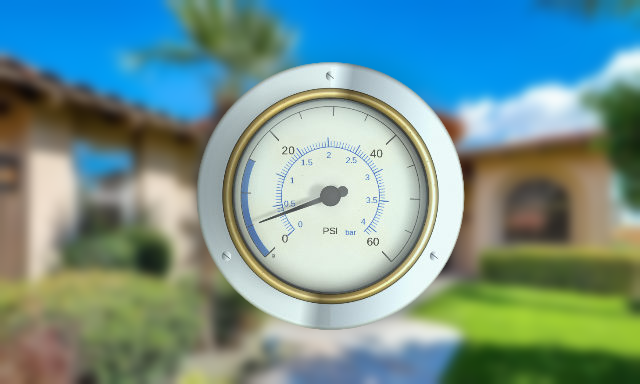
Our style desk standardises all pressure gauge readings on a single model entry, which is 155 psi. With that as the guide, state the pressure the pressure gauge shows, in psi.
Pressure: 5 psi
